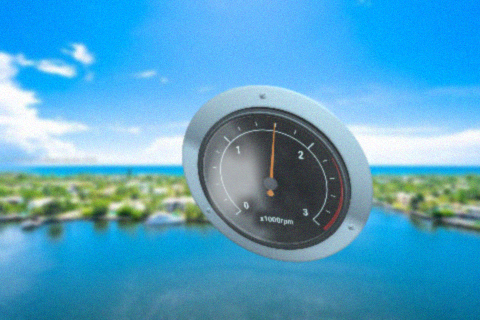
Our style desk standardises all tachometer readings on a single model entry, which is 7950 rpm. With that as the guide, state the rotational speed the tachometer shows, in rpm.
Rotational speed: 1600 rpm
